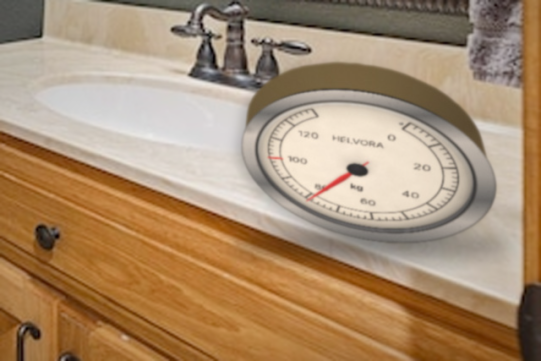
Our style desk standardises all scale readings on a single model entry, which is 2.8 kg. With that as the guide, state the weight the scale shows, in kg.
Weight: 80 kg
